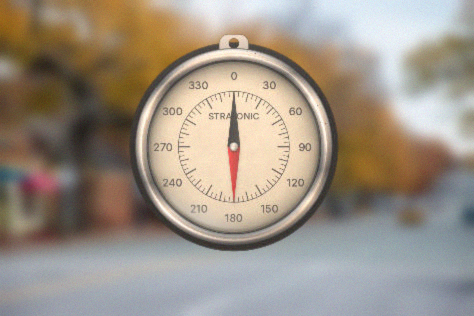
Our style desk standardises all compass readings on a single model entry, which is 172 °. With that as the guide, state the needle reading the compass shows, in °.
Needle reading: 180 °
